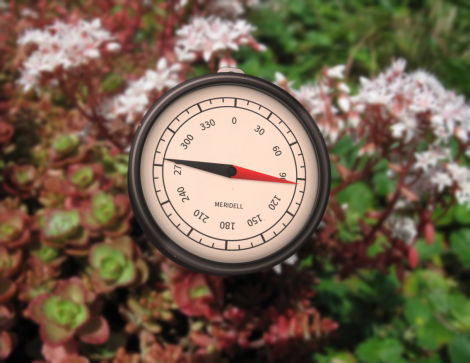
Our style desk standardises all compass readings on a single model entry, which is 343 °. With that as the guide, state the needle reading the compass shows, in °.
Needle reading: 95 °
